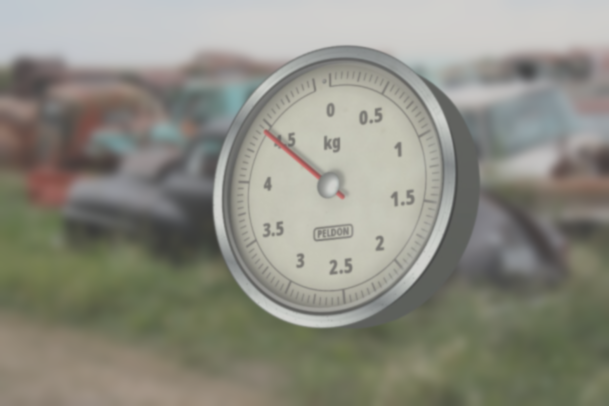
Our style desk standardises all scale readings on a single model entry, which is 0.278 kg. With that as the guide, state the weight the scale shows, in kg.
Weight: 4.45 kg
